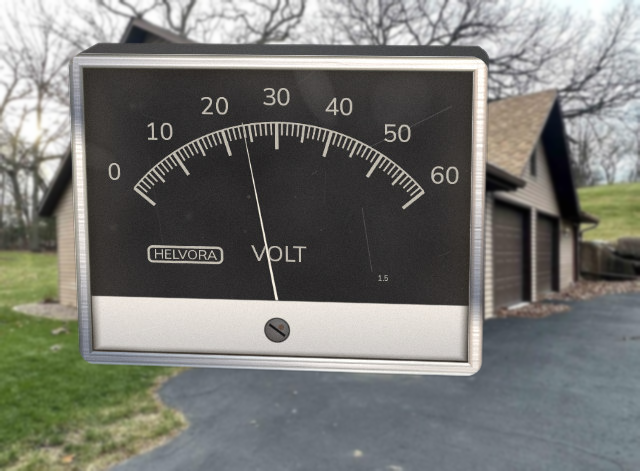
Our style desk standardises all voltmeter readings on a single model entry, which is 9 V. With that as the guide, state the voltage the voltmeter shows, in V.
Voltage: 24 V
